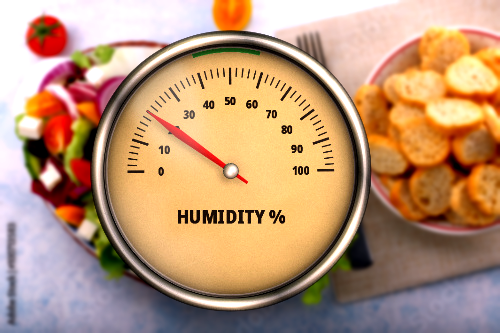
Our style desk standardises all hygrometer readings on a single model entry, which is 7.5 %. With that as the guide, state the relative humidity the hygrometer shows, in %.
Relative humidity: 20 %
